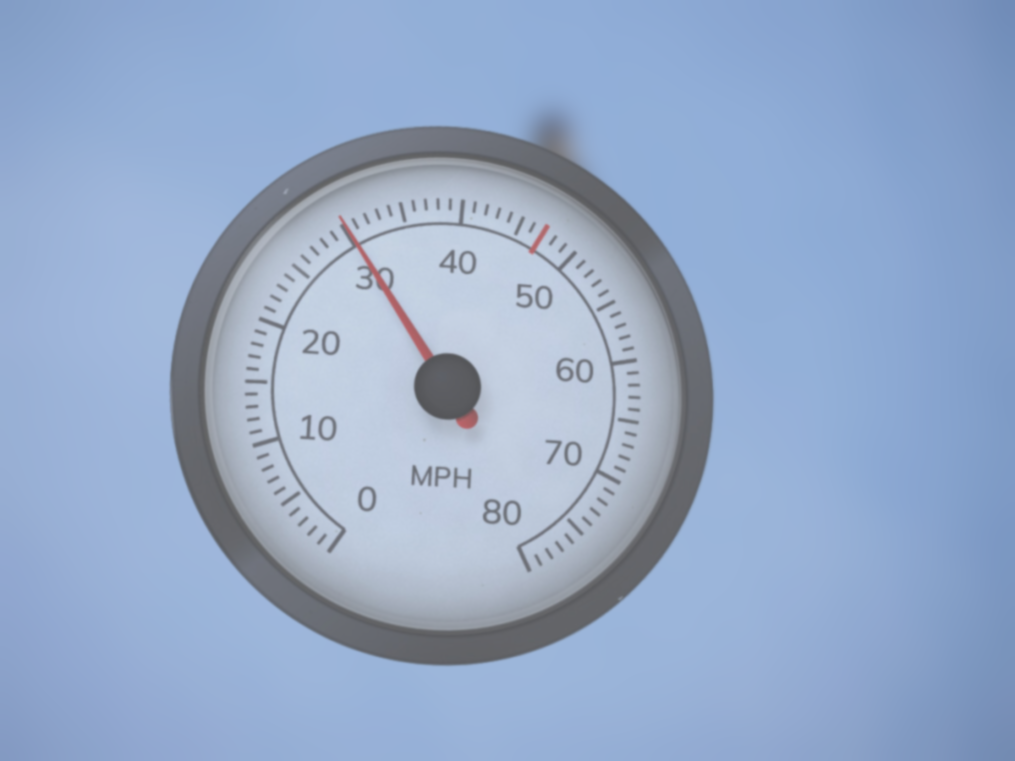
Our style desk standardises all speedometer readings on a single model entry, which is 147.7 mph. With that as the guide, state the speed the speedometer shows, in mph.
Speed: 30 mph
